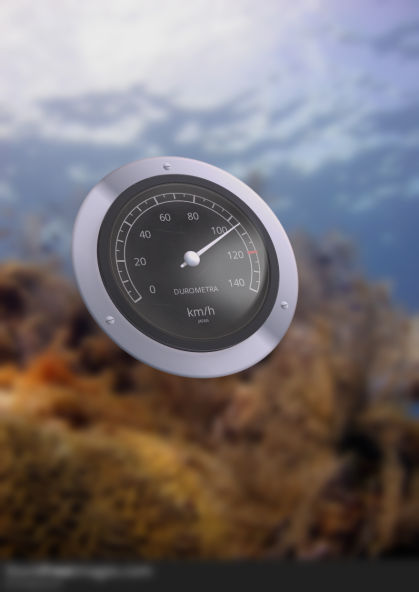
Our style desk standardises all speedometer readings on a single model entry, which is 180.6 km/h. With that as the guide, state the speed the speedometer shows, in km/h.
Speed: 105 km/h
